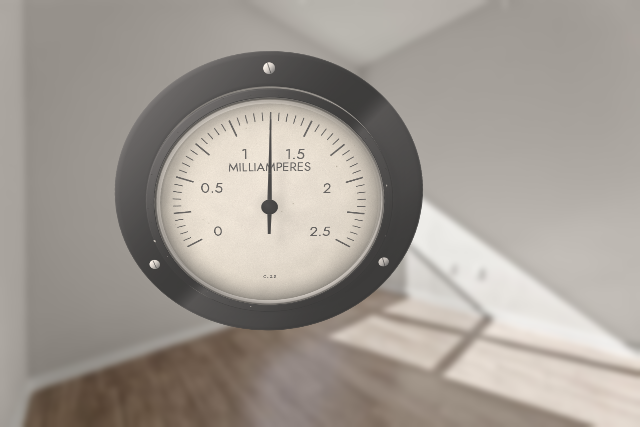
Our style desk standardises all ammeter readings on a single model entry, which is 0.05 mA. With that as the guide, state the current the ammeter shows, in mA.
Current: 1.25 mA
